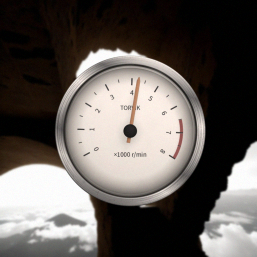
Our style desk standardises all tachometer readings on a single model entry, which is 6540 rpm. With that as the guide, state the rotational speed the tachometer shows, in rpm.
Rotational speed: 4250 rpm
